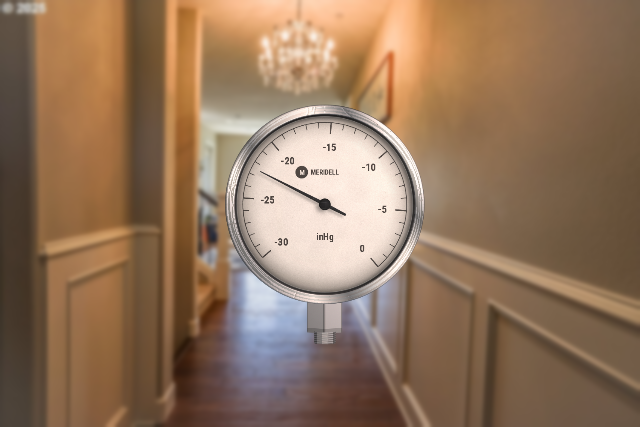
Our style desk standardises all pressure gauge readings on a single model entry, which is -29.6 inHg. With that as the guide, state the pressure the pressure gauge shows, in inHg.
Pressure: -22.5 inHg
